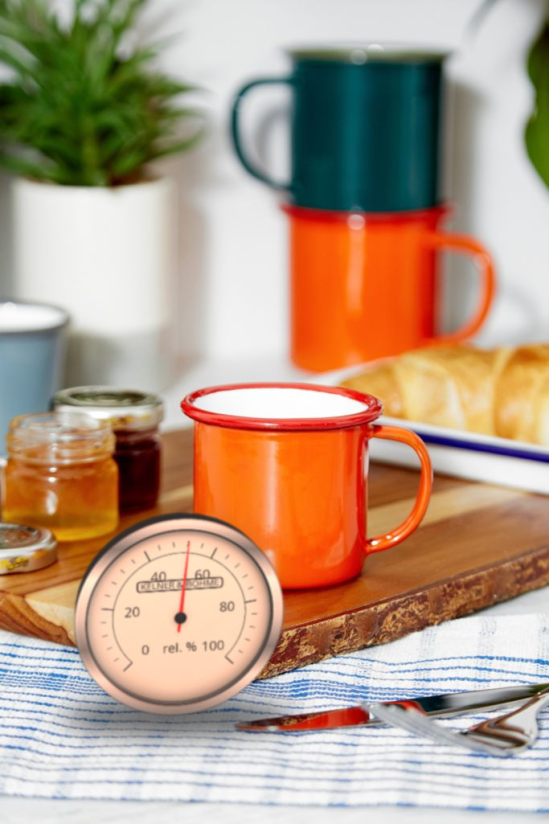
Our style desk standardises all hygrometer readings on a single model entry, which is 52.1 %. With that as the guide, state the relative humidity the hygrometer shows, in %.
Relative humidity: 52 %
